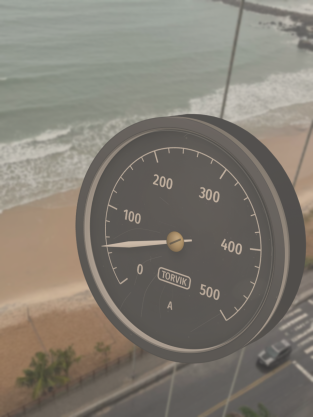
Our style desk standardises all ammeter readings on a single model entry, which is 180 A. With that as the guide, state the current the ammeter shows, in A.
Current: 50 A
